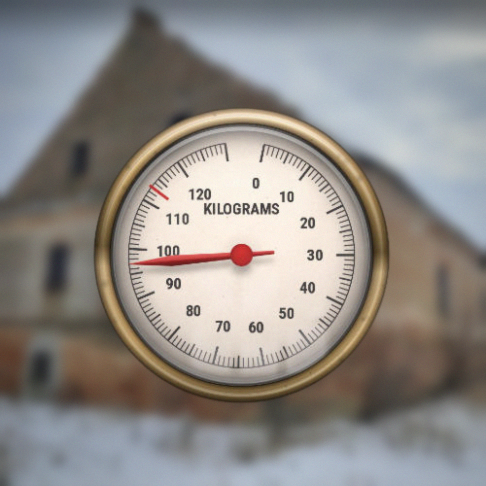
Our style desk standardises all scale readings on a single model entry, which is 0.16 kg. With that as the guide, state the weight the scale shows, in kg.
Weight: 97 kg
